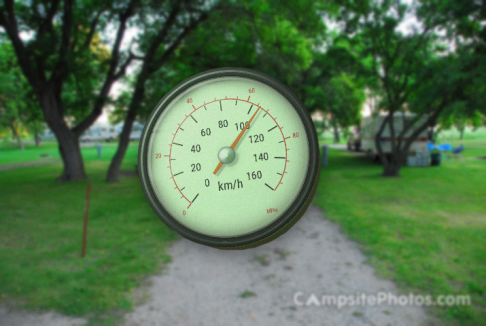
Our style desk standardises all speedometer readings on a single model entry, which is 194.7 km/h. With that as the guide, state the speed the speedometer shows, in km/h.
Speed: 105 km/h
